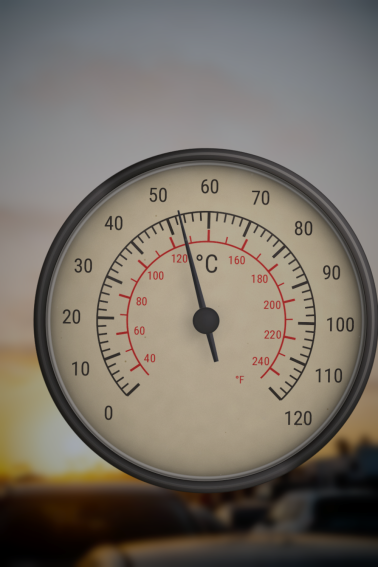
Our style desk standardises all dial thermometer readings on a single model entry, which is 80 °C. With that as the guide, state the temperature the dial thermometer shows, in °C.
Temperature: 53 °C
